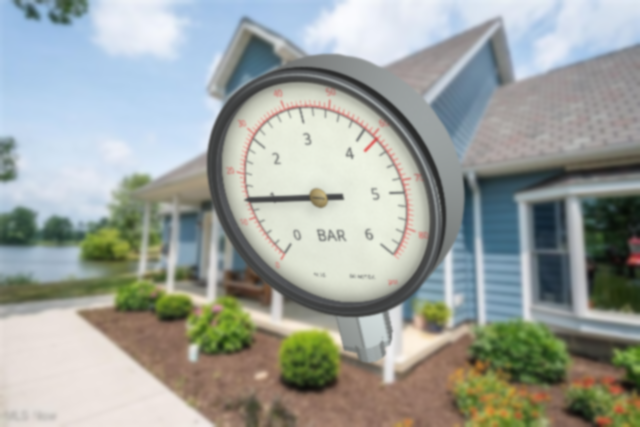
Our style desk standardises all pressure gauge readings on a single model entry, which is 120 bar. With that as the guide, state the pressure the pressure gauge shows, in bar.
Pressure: 1 bar
